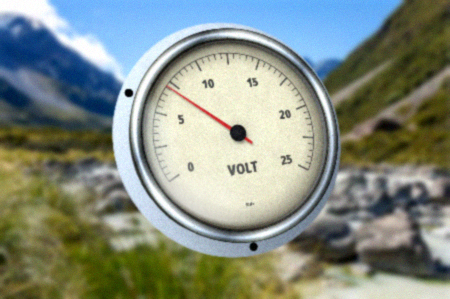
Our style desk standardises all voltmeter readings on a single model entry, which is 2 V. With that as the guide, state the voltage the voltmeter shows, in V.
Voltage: 7 V
